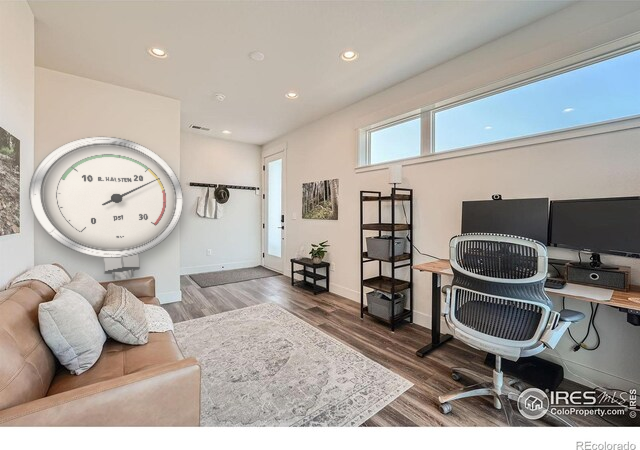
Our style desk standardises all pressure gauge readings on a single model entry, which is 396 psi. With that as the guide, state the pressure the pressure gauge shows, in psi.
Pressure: 22 psi
